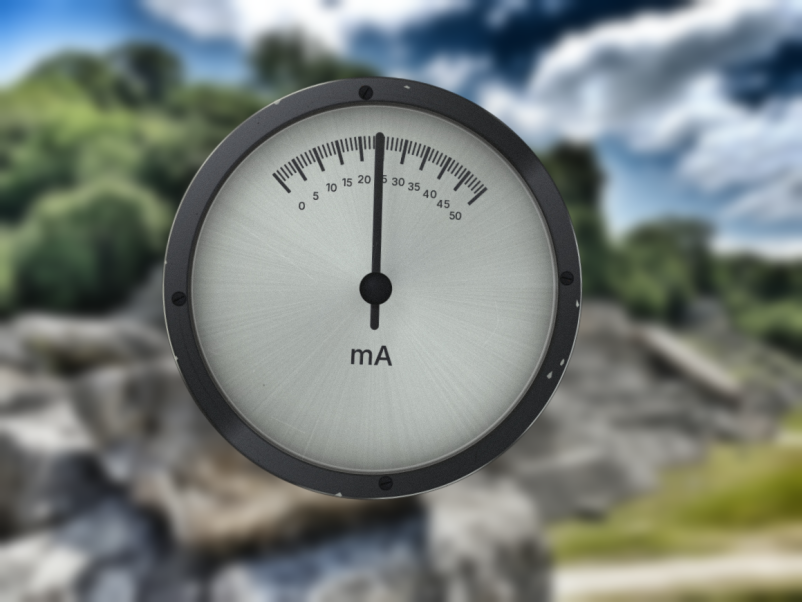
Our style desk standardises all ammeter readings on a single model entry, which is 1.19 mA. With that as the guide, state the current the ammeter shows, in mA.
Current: 24 mA
